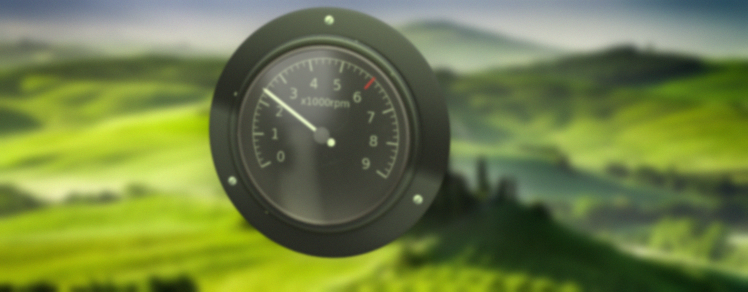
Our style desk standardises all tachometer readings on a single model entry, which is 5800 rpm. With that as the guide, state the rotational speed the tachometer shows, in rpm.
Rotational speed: 2400 rpm
